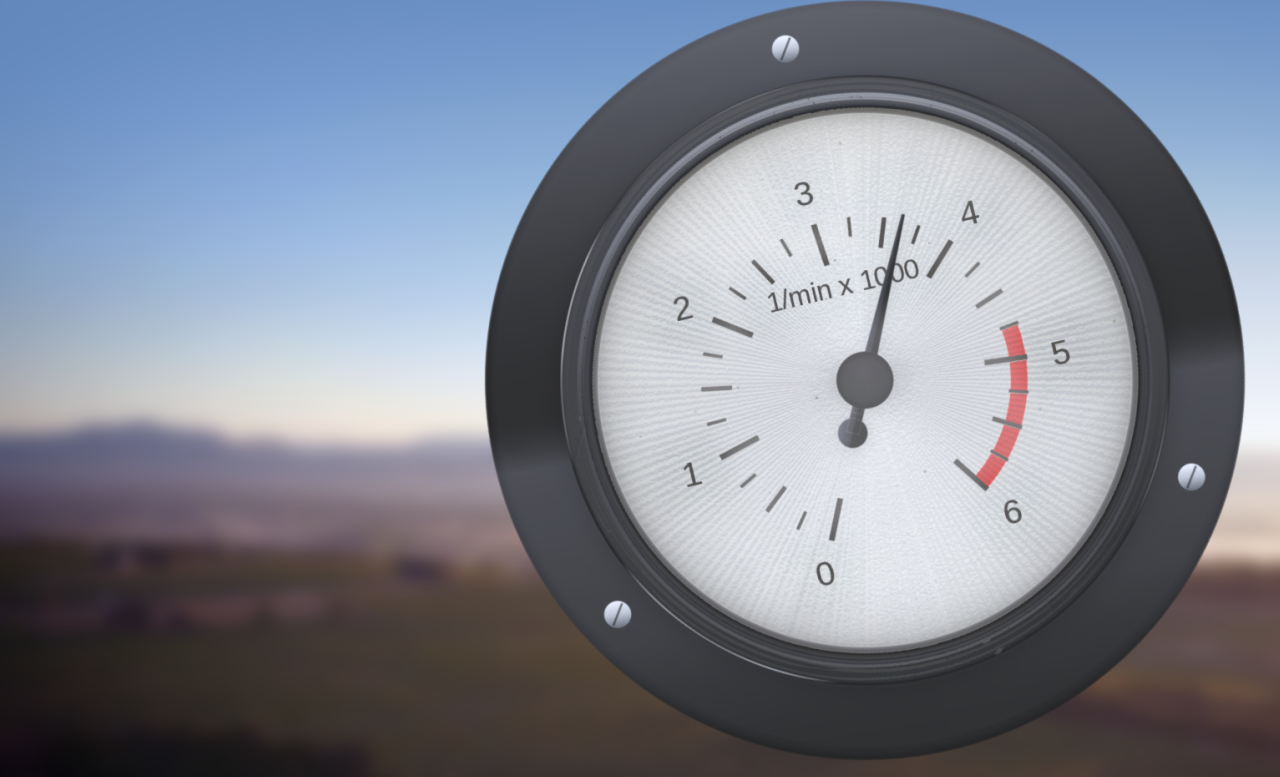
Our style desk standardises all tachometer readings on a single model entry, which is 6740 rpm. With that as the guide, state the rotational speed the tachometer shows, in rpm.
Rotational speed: 3625 rpm
